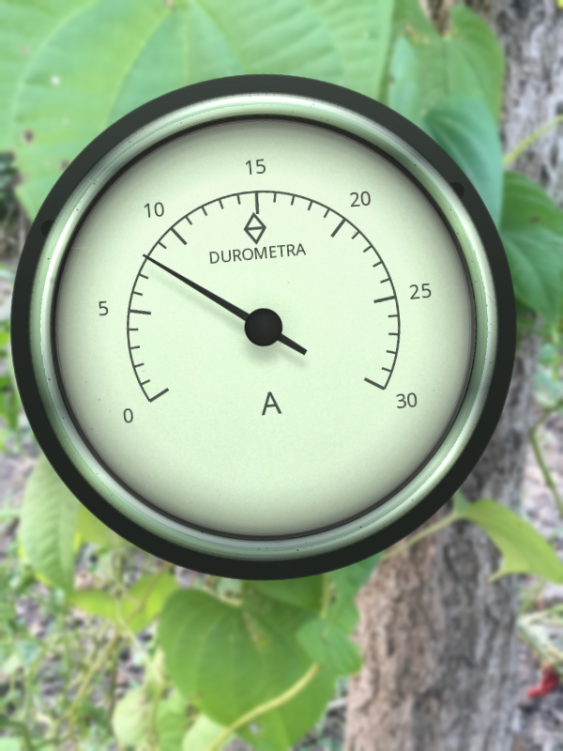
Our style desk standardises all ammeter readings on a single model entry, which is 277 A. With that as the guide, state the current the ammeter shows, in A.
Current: 8 A
